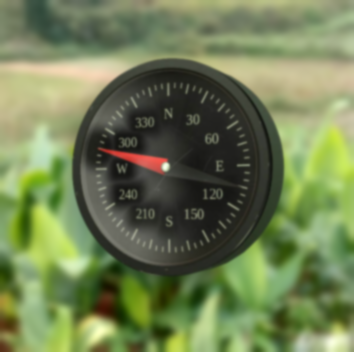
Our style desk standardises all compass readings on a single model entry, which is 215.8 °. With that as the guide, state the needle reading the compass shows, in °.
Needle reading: 285 °
